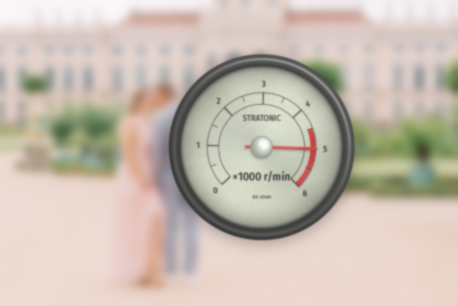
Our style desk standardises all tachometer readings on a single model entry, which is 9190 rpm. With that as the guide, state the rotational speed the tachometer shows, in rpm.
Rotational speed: 5000 rpm
